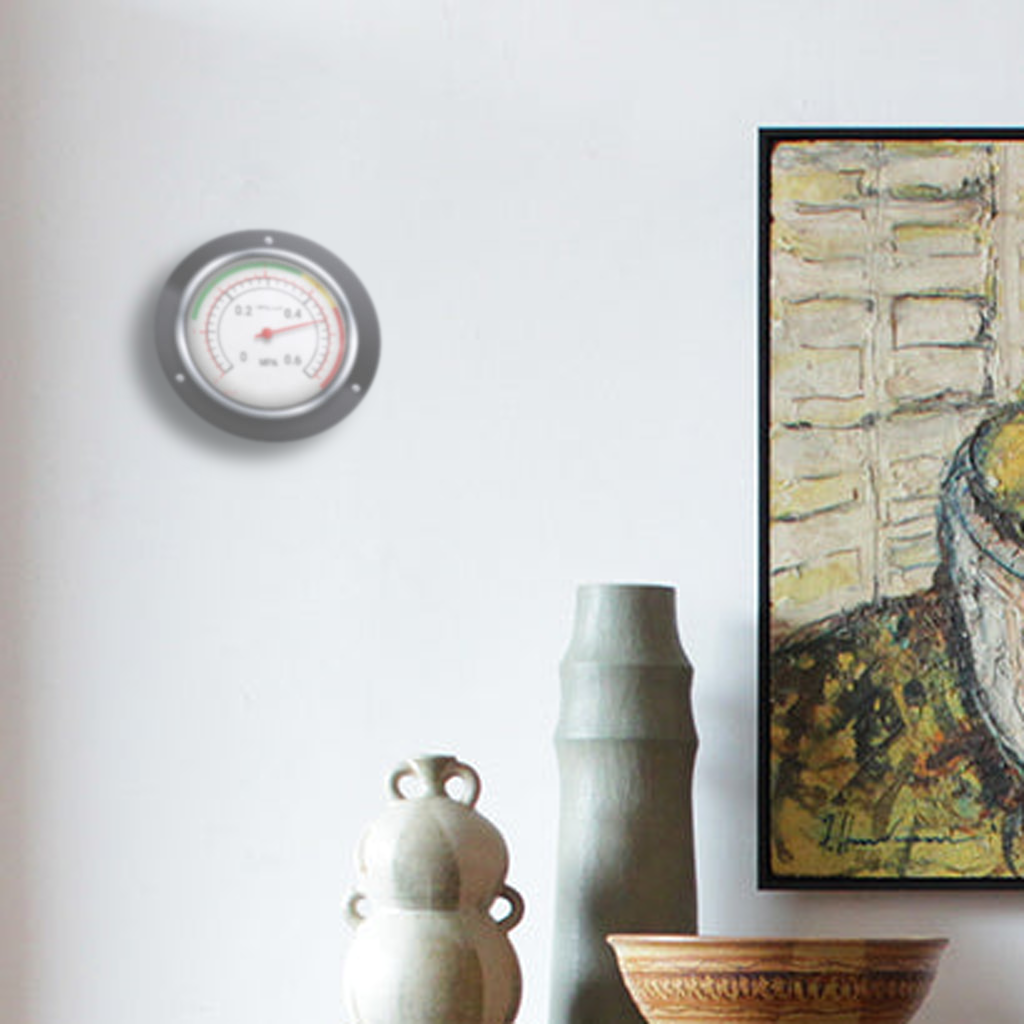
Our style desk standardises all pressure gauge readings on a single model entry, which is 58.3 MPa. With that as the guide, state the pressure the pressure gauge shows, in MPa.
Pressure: 0.46 MPa
